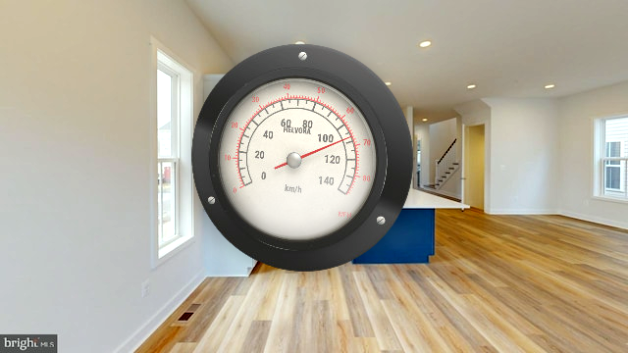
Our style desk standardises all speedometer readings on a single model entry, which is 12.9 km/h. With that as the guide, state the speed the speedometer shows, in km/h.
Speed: 107.5 km/h
